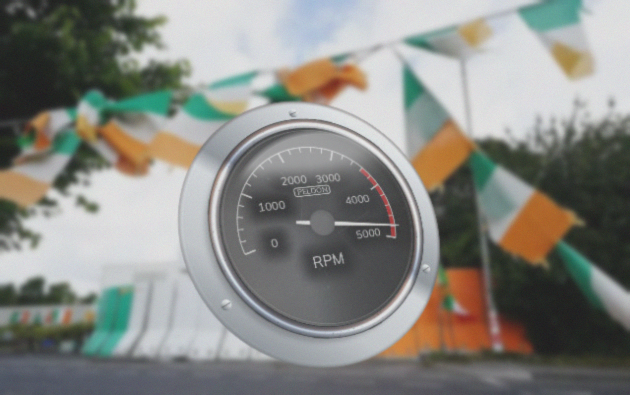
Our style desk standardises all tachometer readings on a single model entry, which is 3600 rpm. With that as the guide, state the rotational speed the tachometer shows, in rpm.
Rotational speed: 4800 rpm
